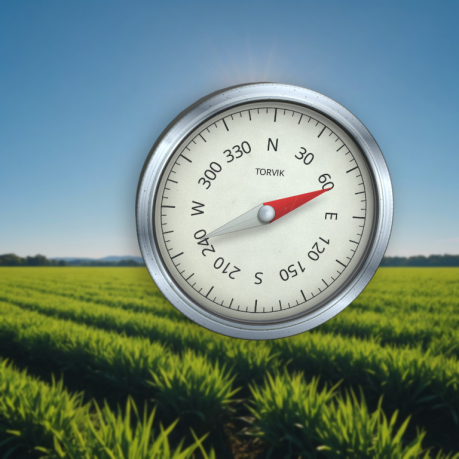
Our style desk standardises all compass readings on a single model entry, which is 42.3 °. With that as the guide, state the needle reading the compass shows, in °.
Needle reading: 65 °
